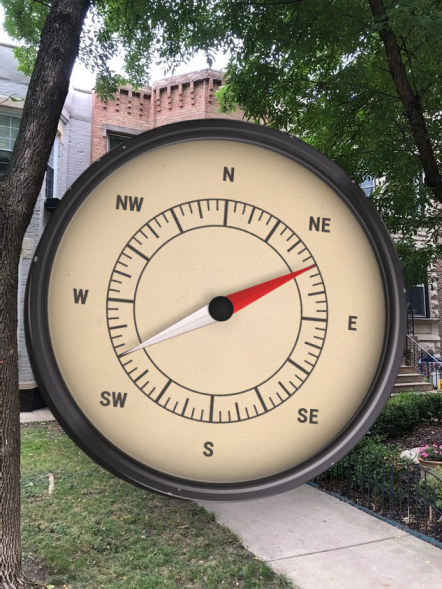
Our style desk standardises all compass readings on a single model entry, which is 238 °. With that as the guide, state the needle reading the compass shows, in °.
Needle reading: 60 °
